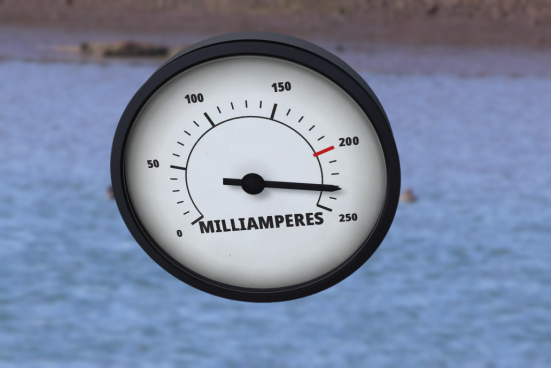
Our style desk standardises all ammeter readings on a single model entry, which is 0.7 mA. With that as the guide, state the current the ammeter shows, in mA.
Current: 230 mA
